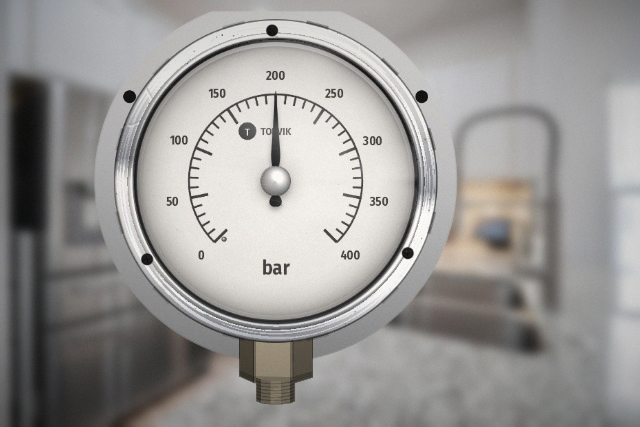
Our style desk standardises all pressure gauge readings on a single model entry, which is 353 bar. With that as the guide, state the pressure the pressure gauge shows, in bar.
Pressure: 200 bar
